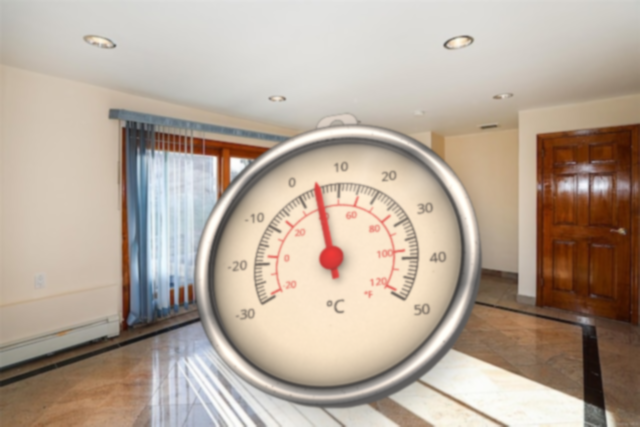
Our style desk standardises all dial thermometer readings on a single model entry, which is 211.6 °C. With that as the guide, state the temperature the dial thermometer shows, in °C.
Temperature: 5 °C
